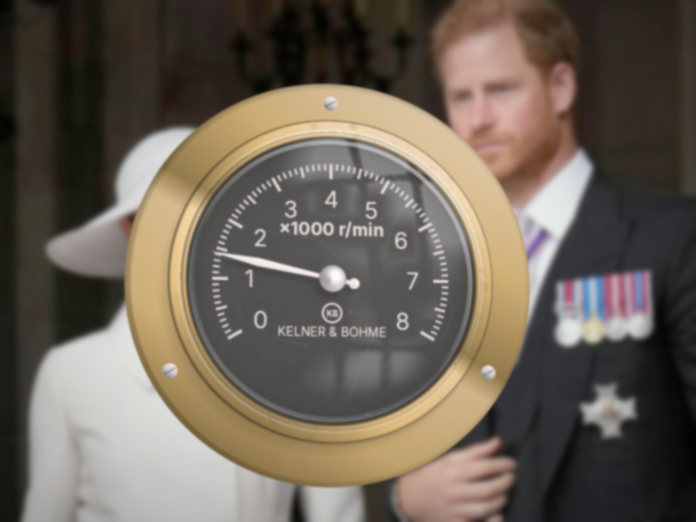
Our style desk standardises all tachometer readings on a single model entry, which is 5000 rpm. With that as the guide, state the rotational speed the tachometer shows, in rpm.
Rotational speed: 1400 rpm
